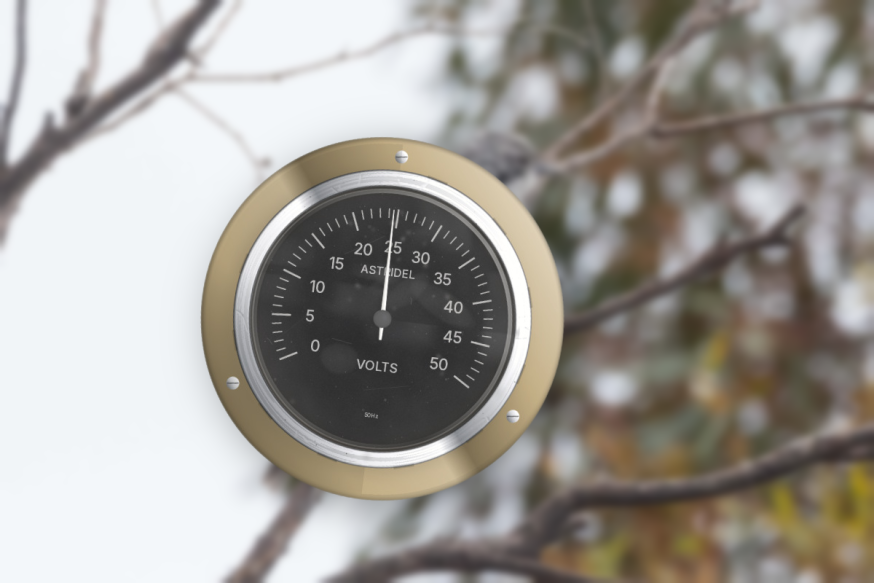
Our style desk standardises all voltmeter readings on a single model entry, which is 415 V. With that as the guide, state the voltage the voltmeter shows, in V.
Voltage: 24.5 V
